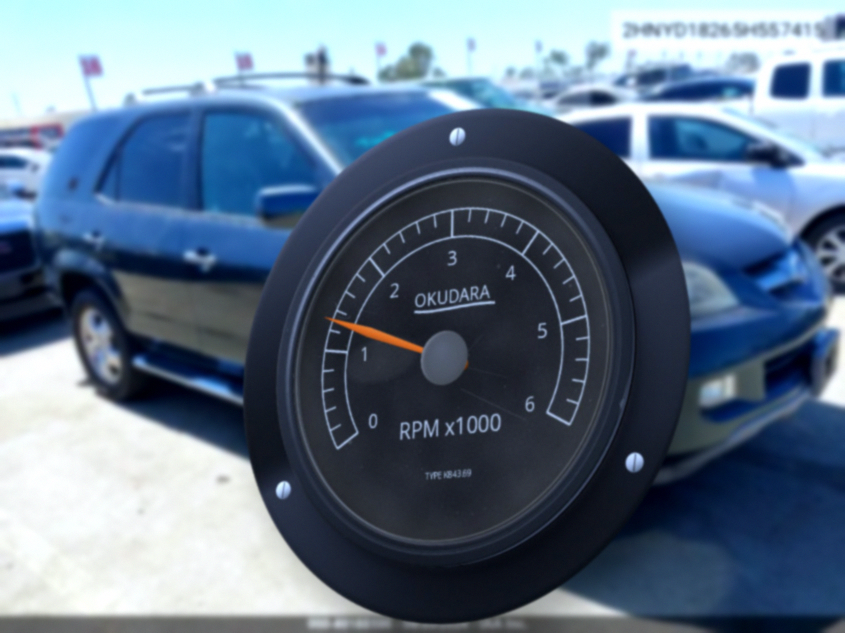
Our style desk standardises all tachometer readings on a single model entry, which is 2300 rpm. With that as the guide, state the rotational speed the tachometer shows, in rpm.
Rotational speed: 1300 rpm
